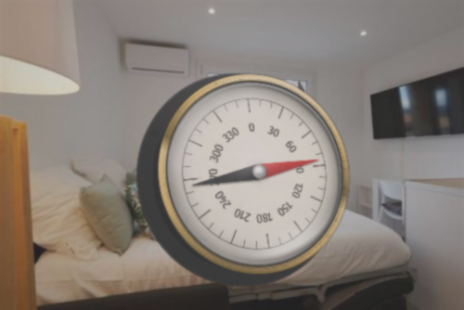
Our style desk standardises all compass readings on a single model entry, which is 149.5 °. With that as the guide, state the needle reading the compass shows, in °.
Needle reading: 85 °
